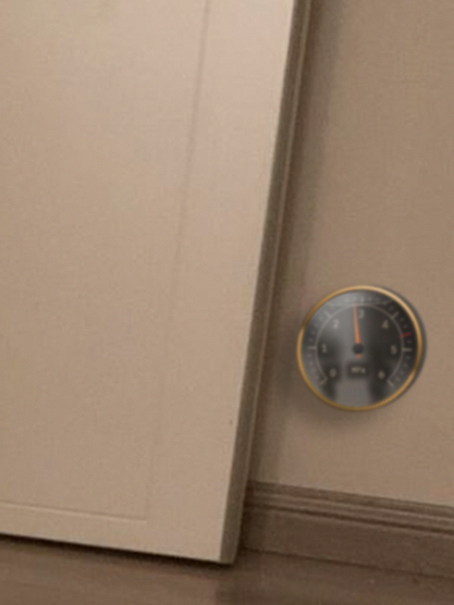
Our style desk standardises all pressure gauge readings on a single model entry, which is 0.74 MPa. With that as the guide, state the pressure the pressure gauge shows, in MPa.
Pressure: 2.8 MPa
